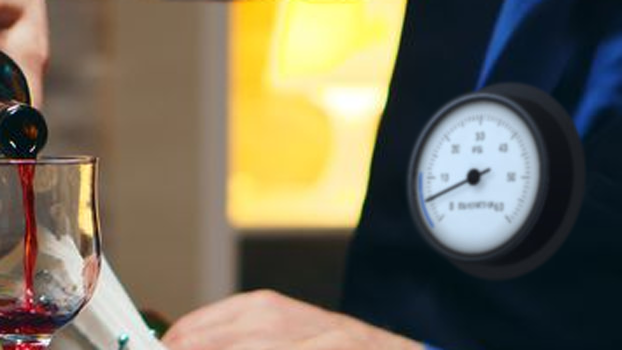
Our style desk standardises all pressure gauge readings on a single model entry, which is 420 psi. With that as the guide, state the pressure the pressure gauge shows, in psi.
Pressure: 5 psi
